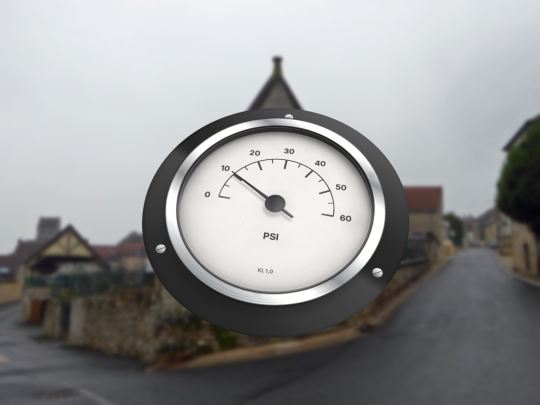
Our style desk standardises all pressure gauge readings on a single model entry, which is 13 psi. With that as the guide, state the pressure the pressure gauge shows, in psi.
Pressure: 10 psi
